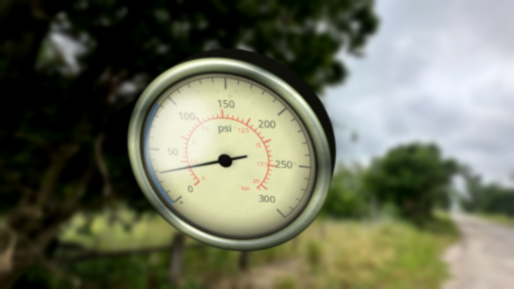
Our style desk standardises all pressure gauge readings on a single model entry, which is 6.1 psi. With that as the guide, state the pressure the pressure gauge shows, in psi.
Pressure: 30 psi
